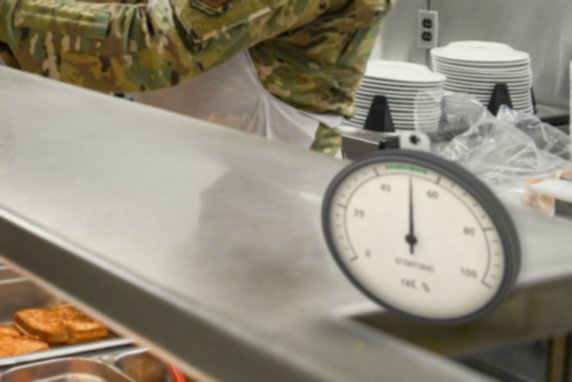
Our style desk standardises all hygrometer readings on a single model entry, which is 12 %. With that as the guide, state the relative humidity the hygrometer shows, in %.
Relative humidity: 52 %
